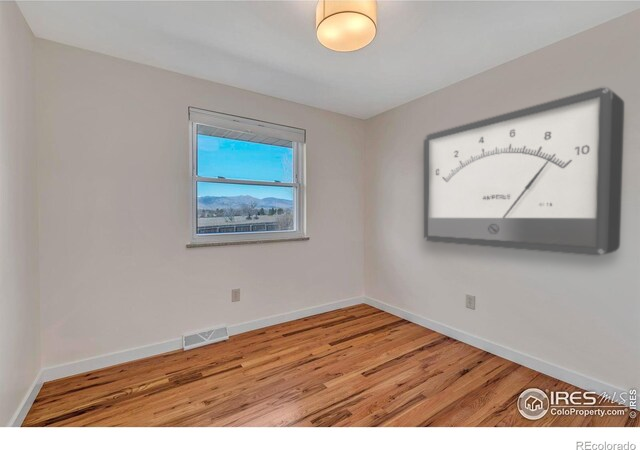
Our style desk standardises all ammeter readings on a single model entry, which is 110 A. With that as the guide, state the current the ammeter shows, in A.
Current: 9 A
